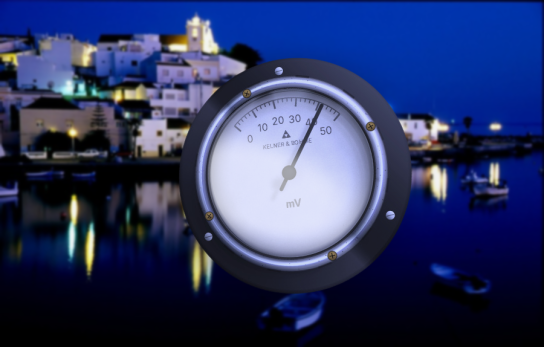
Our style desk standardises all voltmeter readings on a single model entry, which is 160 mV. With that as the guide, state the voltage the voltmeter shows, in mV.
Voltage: 42 mV
